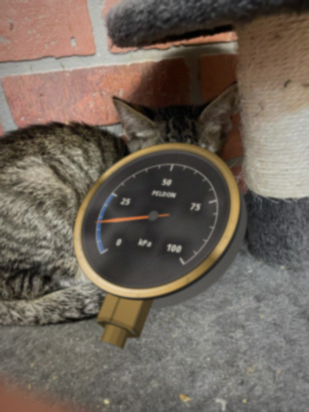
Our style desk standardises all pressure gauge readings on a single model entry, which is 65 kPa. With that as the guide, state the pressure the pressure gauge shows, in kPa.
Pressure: 12.5 kPa
